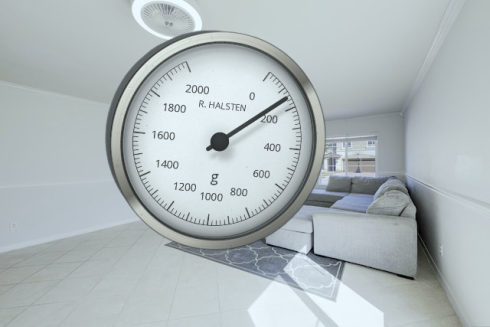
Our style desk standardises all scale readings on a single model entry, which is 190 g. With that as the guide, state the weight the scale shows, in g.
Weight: 140 g
